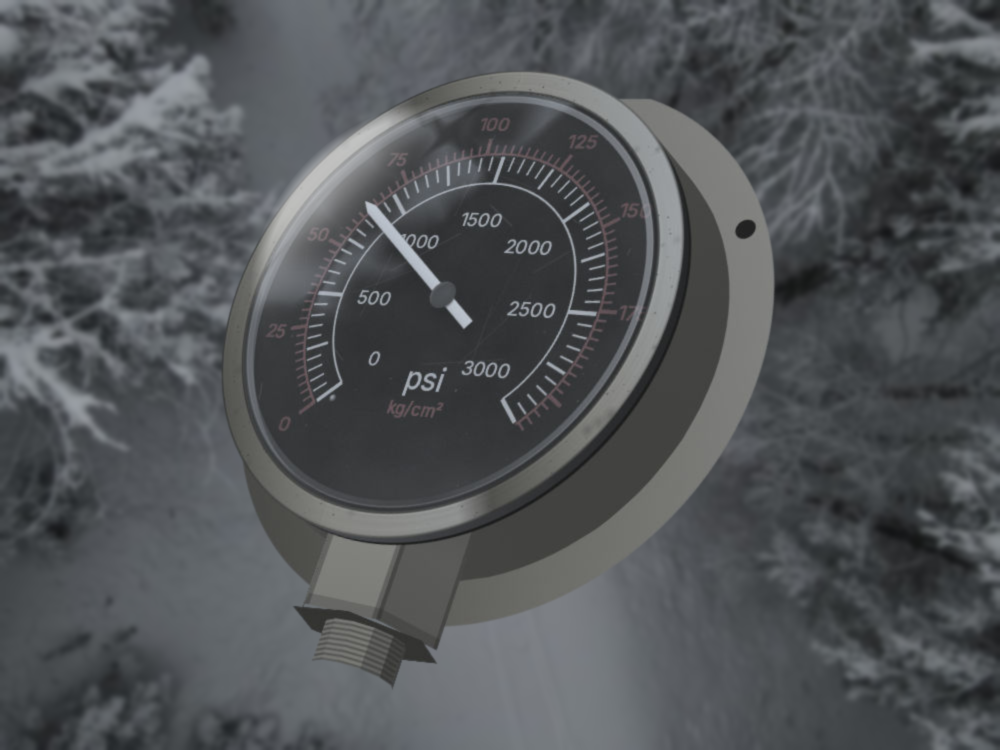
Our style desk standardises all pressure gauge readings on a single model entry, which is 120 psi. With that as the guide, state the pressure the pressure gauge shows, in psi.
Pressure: 900 psi
